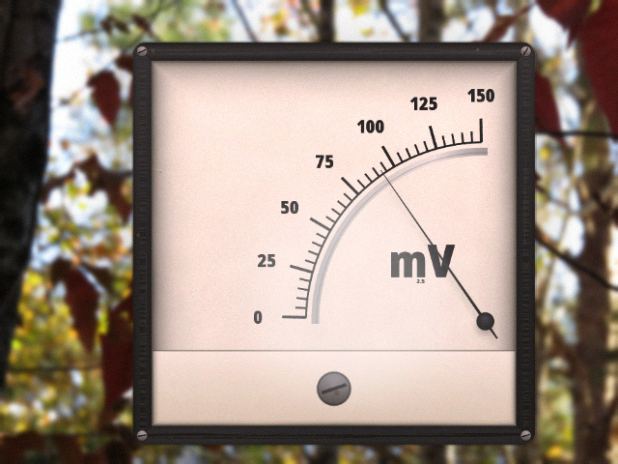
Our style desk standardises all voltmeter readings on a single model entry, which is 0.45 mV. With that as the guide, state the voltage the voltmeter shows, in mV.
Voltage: 92.5 mV
